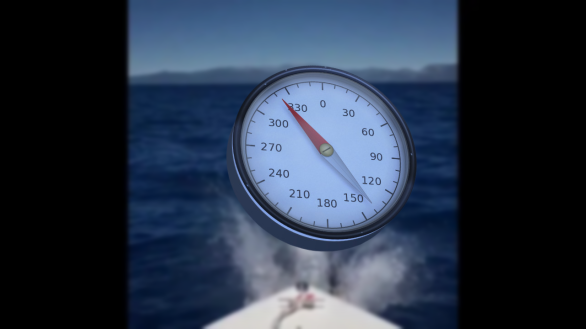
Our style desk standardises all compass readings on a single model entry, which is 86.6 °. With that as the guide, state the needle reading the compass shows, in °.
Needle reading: 320 °
